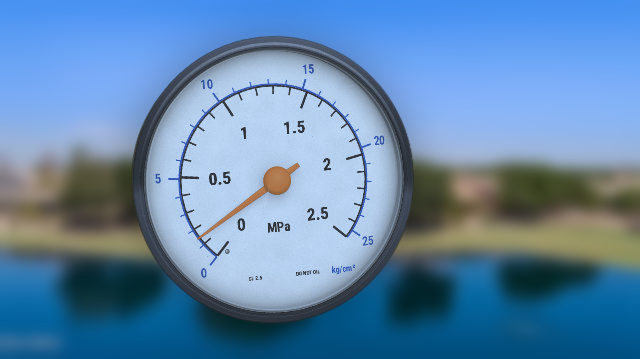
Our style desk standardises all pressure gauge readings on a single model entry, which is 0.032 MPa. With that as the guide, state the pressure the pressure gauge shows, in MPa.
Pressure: 0.15 MPa
